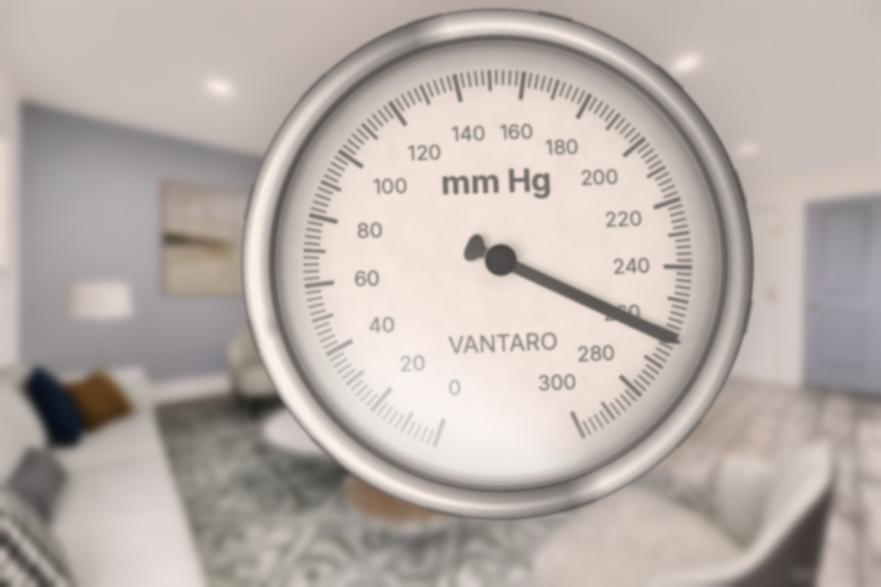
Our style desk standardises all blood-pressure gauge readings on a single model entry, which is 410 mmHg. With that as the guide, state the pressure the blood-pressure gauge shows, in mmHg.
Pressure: 262 mmHg
